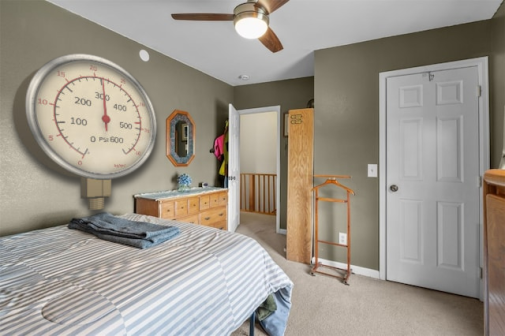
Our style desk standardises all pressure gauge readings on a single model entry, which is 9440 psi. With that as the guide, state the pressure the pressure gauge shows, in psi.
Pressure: 300 psi
